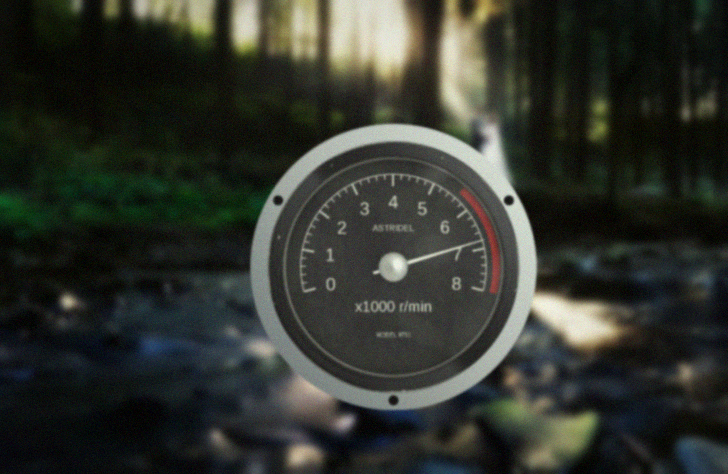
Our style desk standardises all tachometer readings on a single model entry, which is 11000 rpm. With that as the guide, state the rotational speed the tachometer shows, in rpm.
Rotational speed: 6800 rpm
